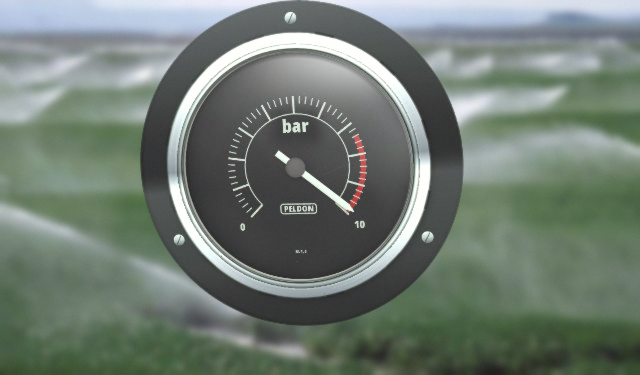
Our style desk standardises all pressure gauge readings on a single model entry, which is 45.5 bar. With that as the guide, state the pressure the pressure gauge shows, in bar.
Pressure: 9.8 bar
